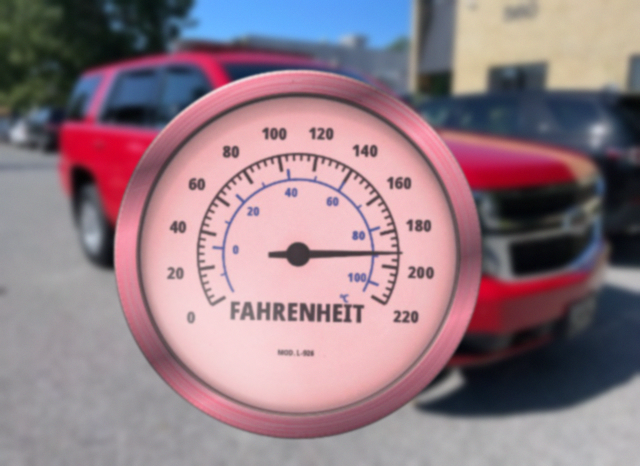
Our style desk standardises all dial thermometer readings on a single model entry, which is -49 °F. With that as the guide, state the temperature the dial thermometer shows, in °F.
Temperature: 192 °F
